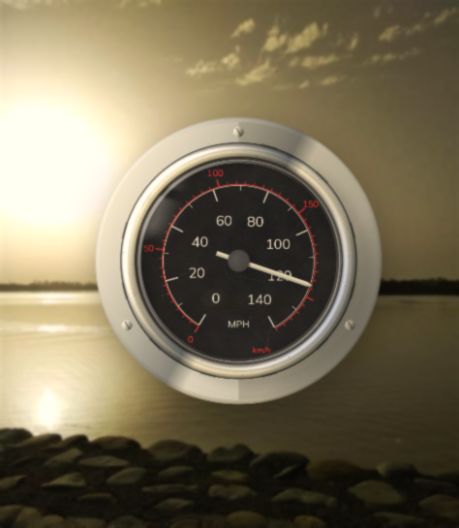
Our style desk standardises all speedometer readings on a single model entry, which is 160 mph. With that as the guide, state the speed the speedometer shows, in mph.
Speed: 120 mph
